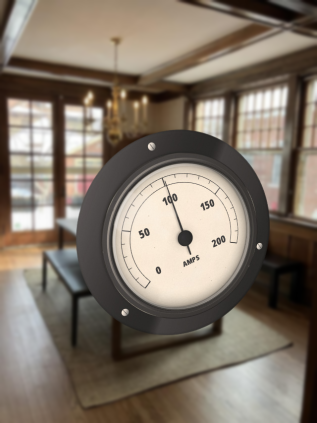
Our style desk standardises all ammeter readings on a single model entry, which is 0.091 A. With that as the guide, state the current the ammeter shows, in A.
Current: 100 A
